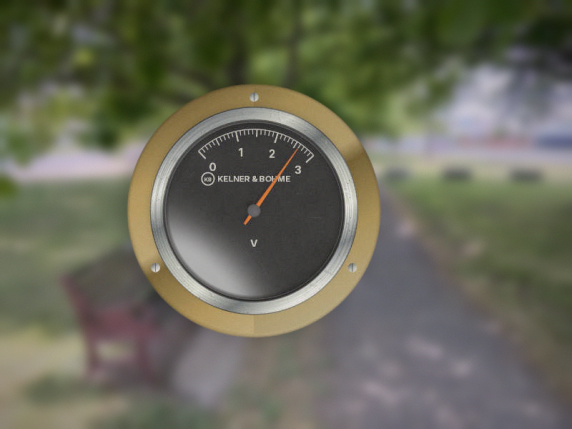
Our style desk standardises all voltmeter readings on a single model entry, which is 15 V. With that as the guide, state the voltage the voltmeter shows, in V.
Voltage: 2.6 V
